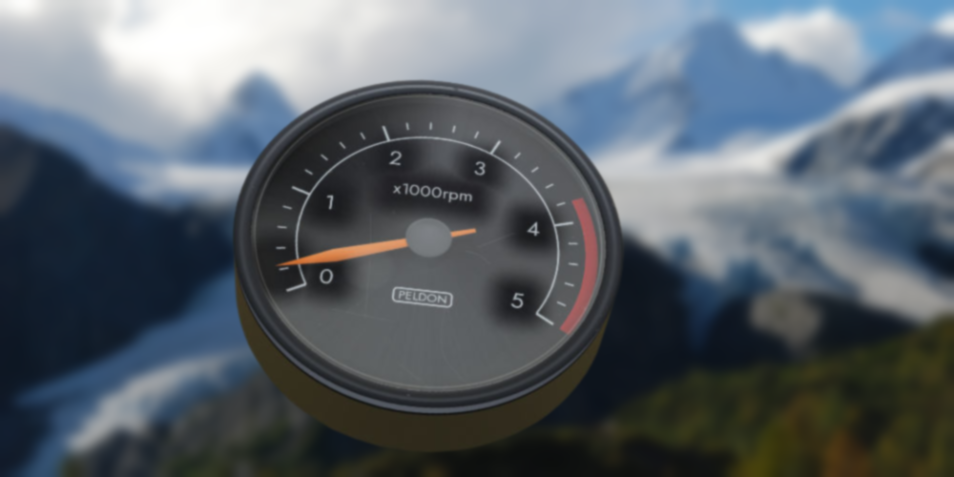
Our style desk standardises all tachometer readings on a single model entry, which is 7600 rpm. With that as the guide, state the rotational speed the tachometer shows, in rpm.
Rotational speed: 200 rpm
